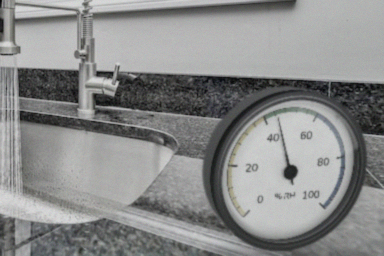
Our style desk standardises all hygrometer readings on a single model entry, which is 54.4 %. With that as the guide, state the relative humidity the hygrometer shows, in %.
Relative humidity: 44 %
